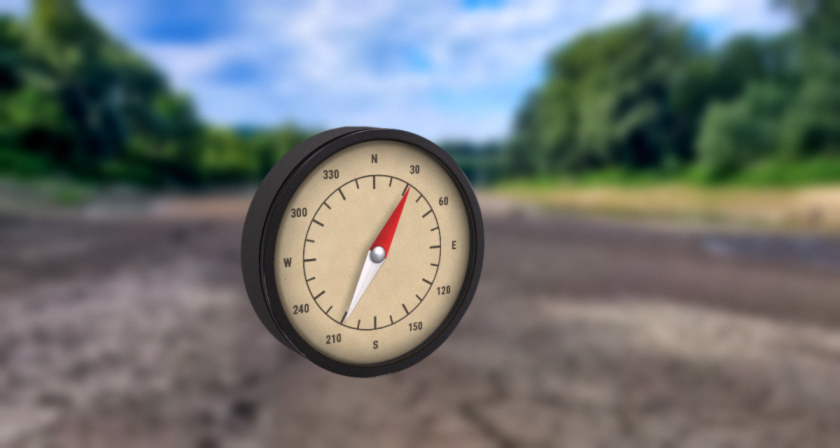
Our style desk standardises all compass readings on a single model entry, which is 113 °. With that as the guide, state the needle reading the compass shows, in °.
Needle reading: 30 °
